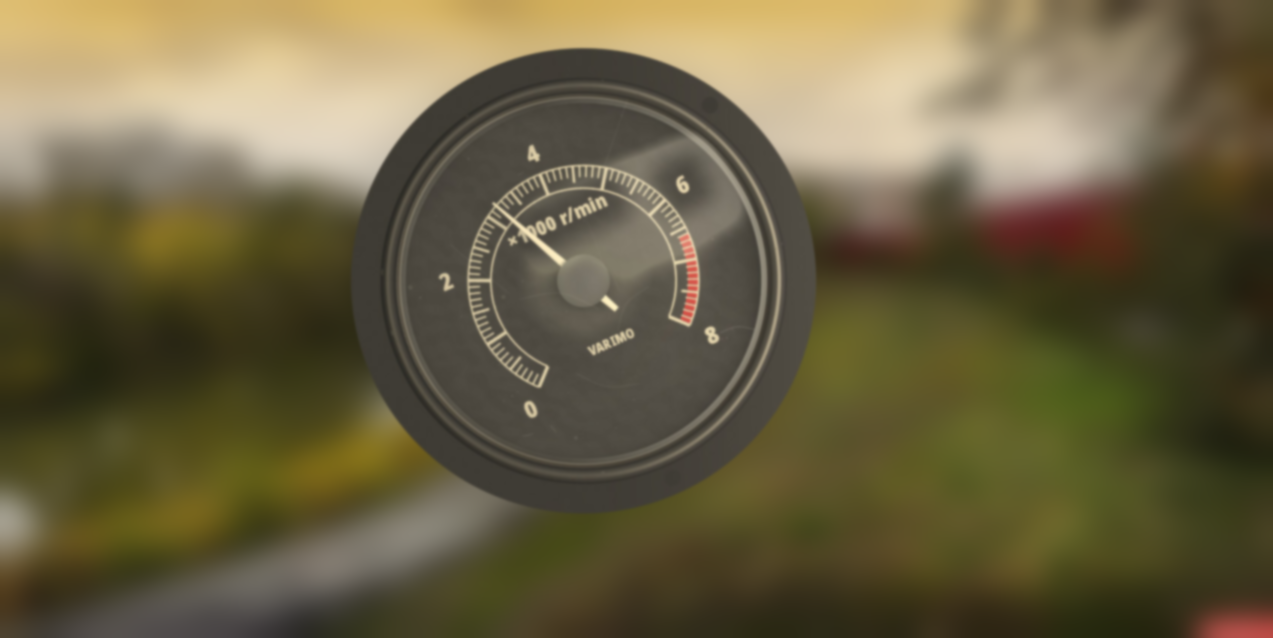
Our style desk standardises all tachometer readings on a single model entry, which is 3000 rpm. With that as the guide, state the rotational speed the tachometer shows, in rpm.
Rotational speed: 3200 rpm
